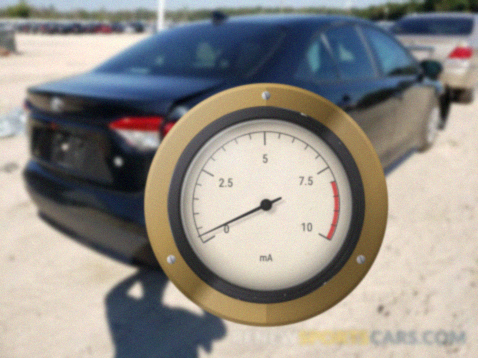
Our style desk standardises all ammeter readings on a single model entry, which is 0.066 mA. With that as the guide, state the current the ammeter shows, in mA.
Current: 0.25 mA
